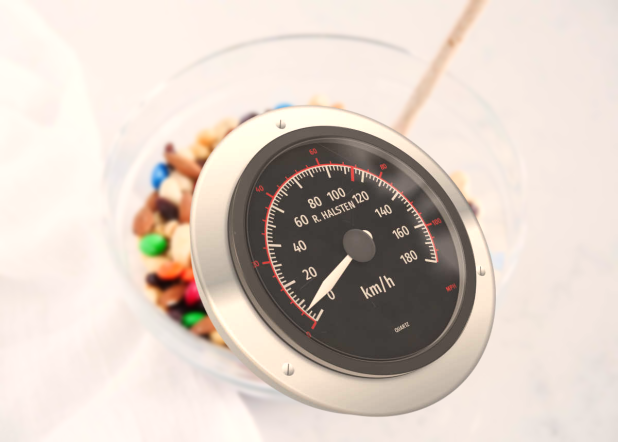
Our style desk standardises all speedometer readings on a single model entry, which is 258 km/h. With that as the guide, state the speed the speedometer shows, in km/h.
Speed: 6 km/h
